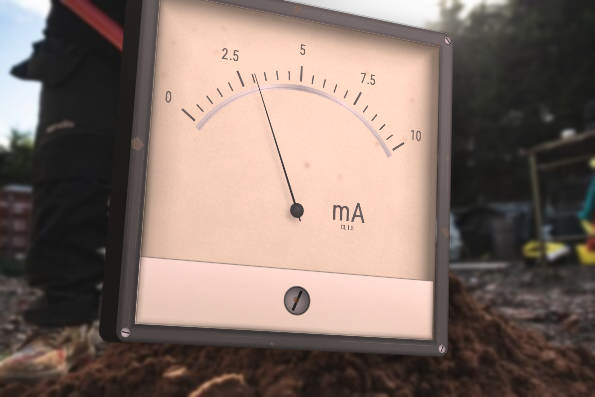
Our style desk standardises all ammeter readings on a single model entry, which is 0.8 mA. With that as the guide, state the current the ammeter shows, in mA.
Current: 3 mA
